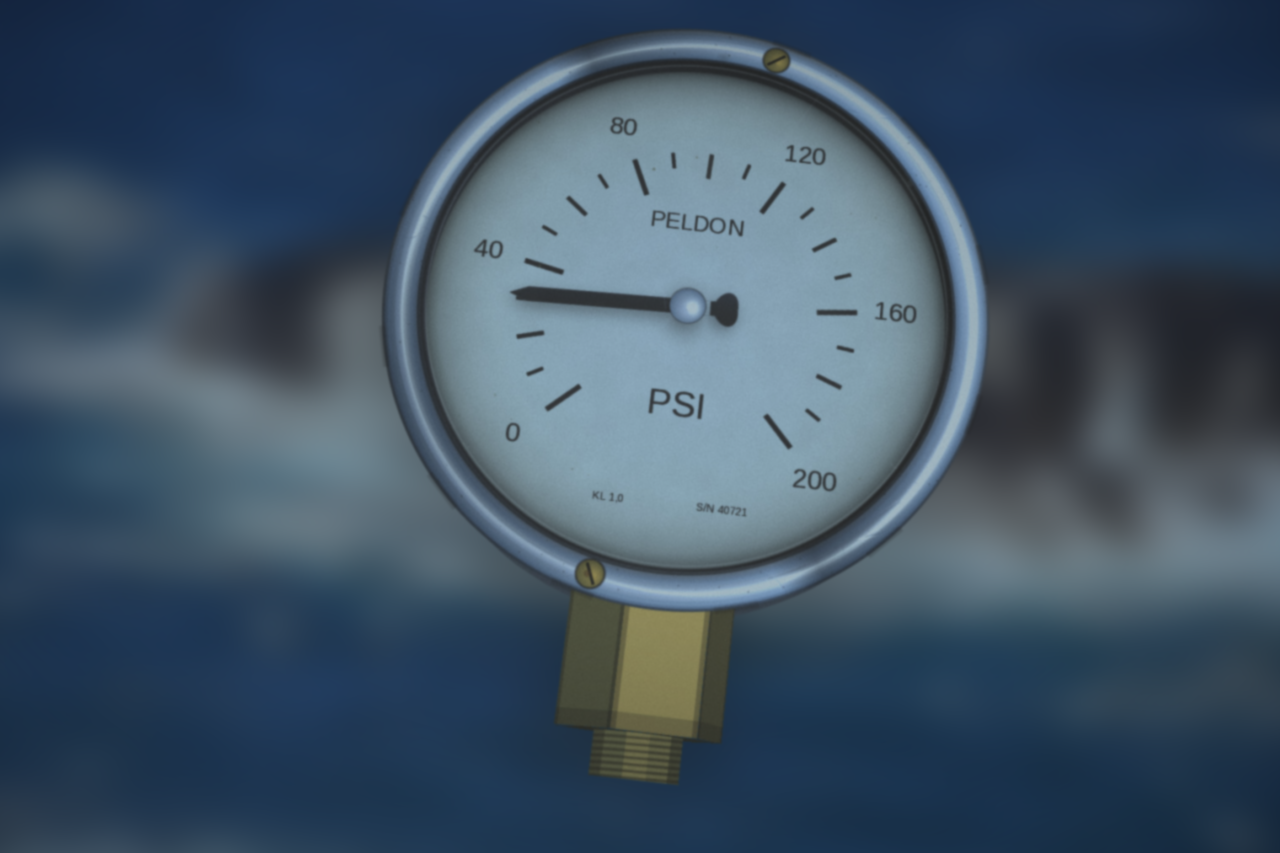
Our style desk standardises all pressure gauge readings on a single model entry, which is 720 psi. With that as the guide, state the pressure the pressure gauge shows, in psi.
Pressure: 30 psi
